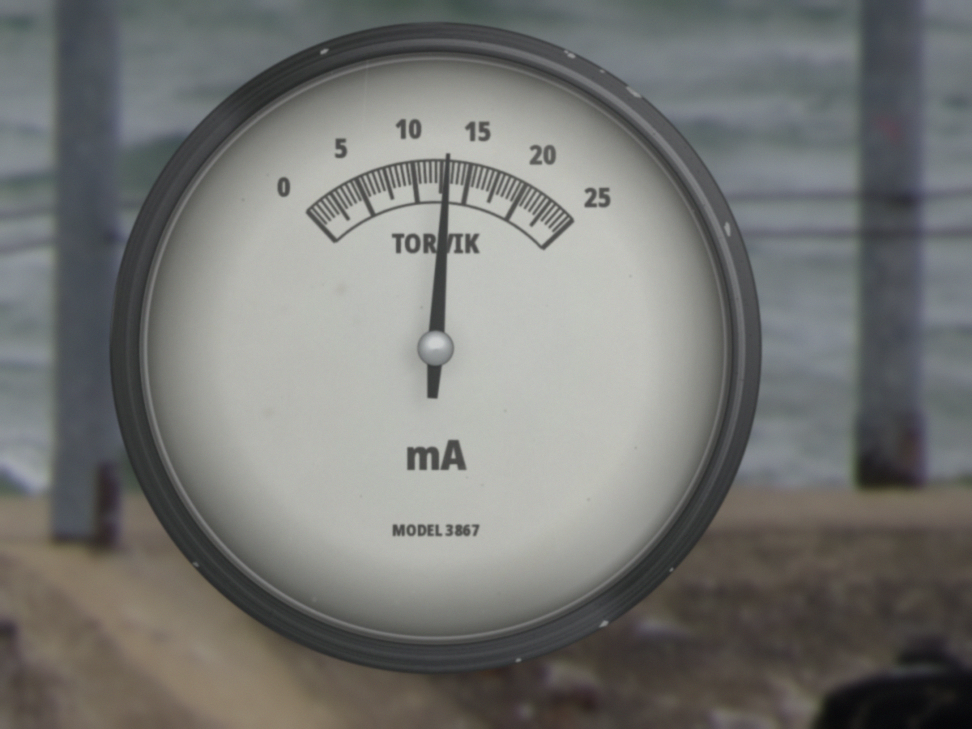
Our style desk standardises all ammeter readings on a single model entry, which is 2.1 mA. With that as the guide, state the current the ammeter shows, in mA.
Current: 13 mA
